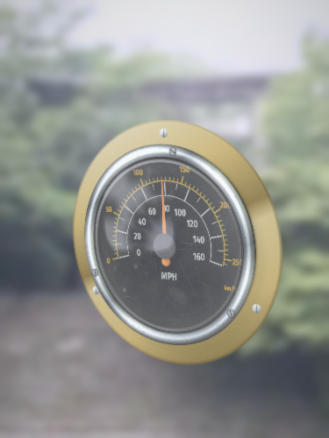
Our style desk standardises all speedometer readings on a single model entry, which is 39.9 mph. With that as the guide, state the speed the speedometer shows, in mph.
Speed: 80 mph
